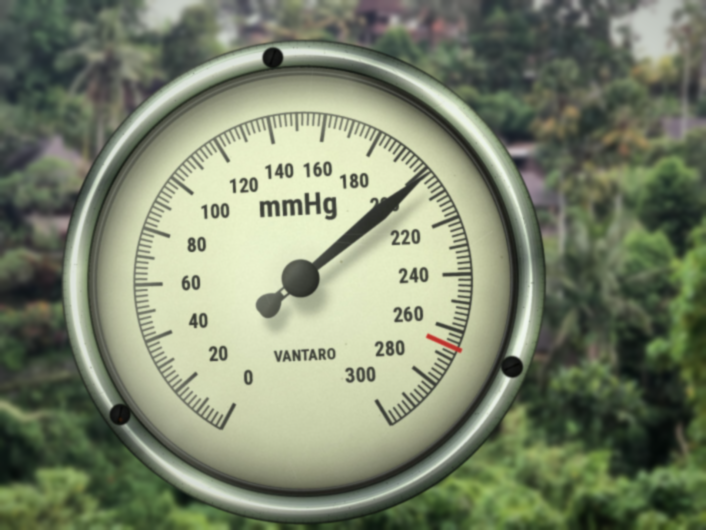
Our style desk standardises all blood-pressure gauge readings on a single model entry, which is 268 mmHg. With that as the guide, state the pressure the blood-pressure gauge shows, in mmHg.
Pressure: 202 mmHg
